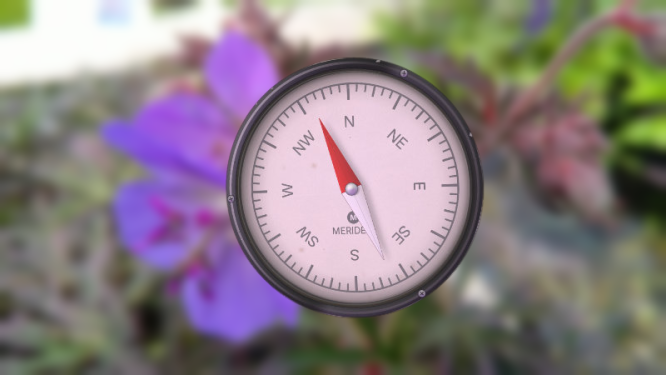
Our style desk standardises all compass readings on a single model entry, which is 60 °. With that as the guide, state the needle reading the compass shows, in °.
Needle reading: 337.5 °
